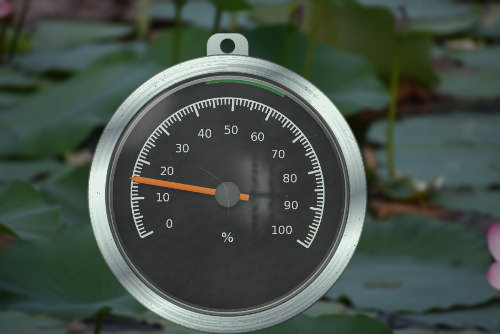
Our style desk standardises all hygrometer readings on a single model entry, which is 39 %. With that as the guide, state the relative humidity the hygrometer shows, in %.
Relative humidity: 15 %
